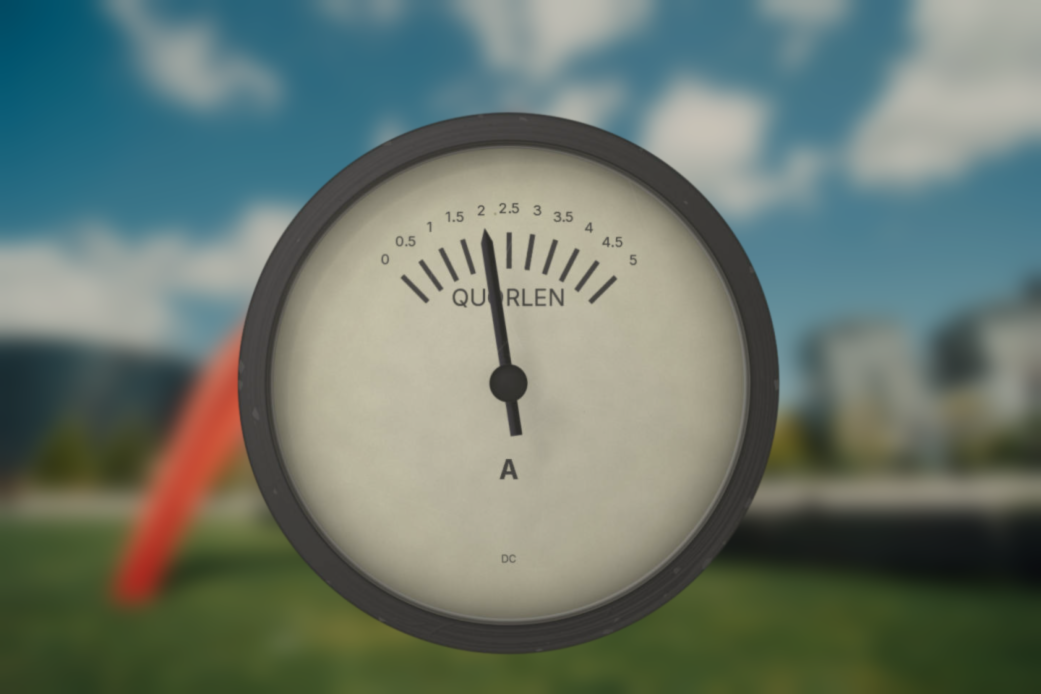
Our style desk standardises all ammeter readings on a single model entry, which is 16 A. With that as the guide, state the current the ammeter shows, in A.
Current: 2 A
